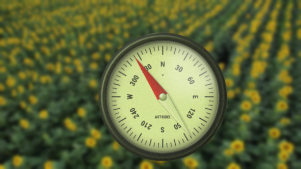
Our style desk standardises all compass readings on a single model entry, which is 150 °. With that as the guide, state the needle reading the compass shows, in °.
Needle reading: 325 °
